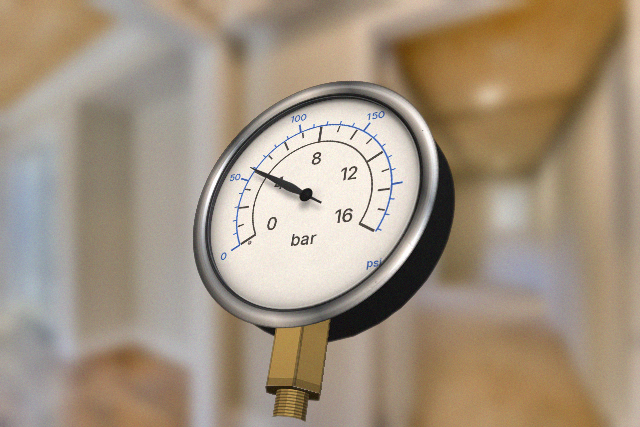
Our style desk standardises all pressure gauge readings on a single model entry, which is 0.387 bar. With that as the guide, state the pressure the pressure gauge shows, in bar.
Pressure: 4 bar
